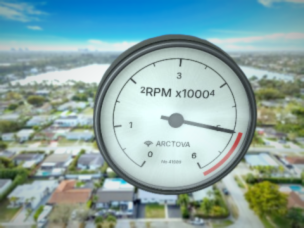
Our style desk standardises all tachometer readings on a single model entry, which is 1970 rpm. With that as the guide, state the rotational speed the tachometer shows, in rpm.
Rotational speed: 5000 rpm
